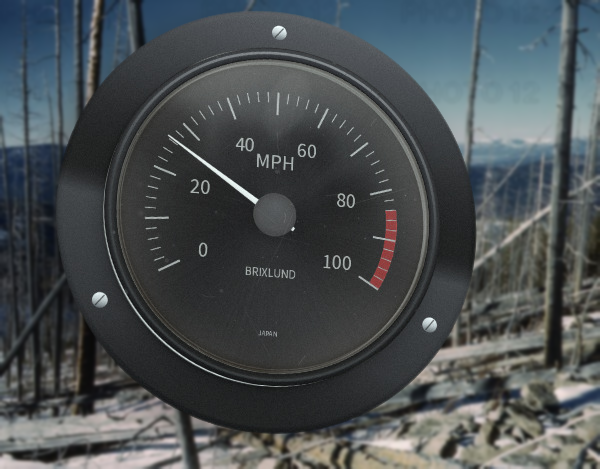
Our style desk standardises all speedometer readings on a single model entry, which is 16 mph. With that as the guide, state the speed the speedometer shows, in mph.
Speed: 26 mph
